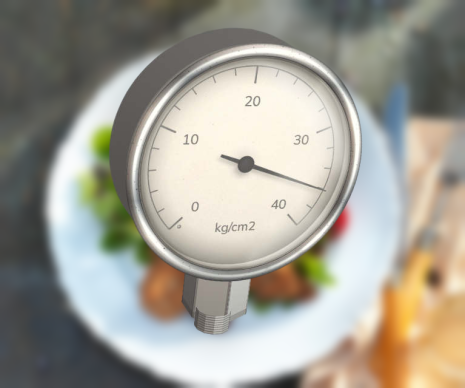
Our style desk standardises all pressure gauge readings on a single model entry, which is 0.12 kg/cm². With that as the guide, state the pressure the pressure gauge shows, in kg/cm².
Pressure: 36 kg/cm²
